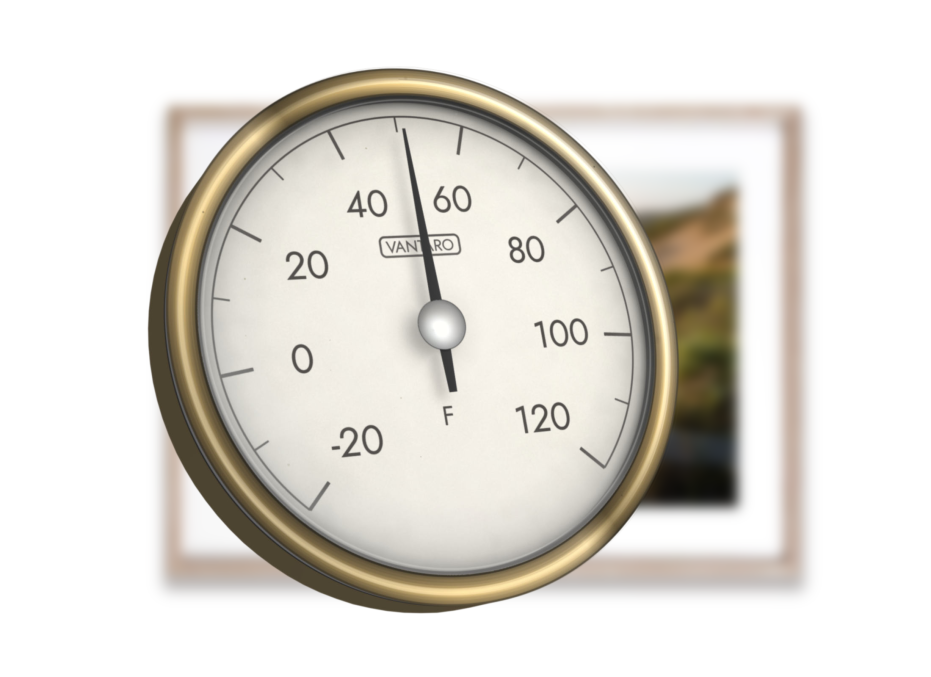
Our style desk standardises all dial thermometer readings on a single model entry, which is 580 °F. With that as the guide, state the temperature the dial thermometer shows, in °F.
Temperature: 50 °F
